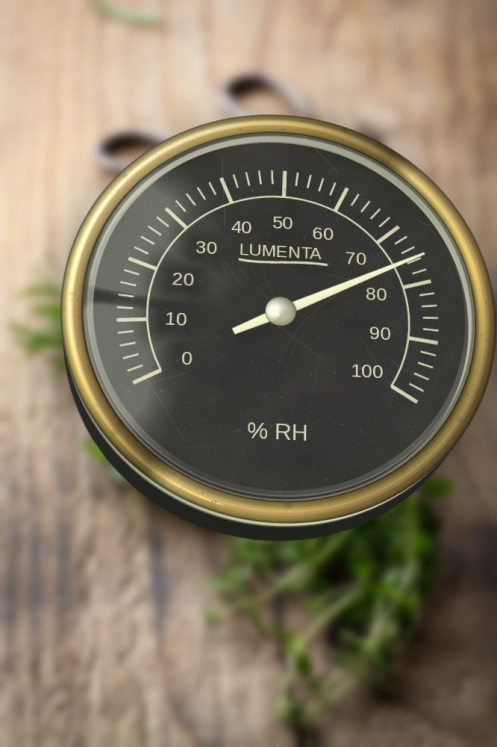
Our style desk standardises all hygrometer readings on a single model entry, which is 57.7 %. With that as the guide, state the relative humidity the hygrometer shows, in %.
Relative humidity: 76 %
